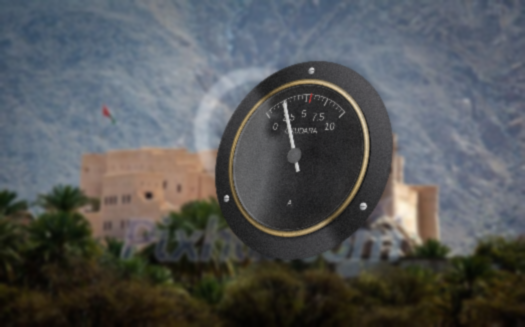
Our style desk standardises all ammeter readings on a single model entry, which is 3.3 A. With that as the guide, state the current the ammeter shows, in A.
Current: 2.5 A
